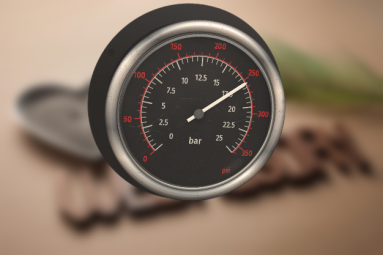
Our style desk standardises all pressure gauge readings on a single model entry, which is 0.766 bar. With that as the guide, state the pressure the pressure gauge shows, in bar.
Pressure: 17.5 bar
